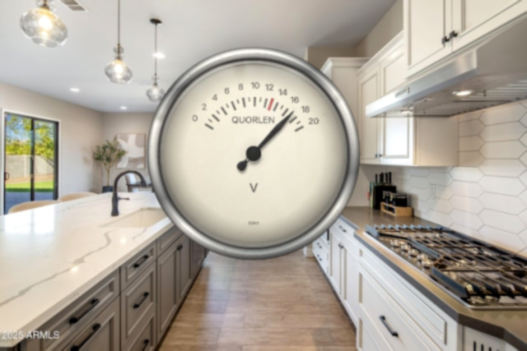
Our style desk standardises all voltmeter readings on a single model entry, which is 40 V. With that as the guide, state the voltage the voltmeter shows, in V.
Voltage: 17 V
